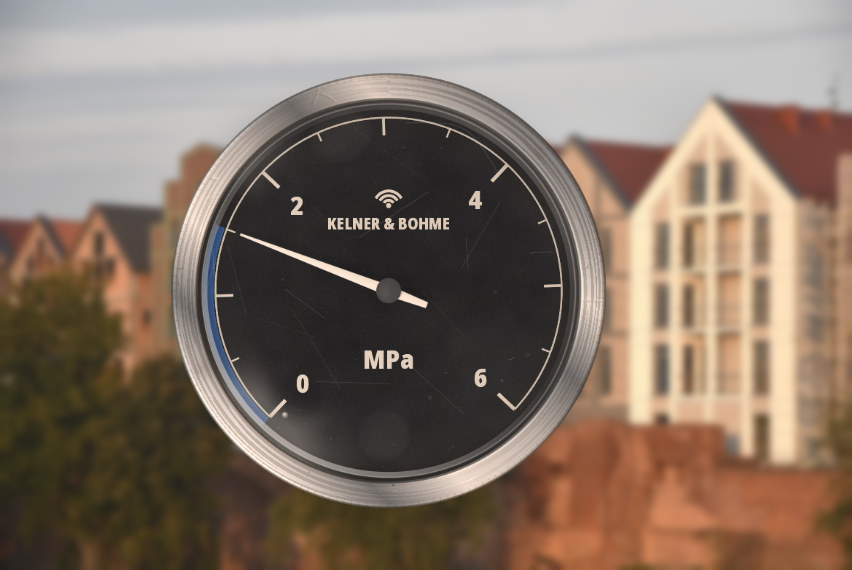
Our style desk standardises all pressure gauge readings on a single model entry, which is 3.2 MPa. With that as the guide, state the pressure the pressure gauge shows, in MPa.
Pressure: 1.5 MPa
